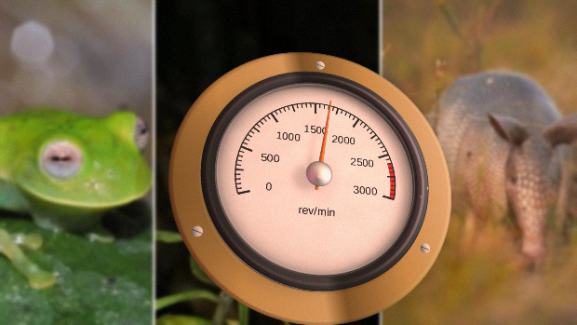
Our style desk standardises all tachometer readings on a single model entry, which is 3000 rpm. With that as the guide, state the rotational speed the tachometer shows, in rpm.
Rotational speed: 1650 rpm
